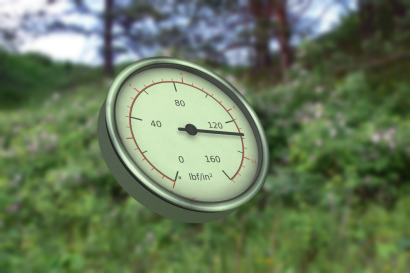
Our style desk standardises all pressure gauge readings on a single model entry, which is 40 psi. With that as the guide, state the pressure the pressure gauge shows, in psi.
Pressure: 130 psi
